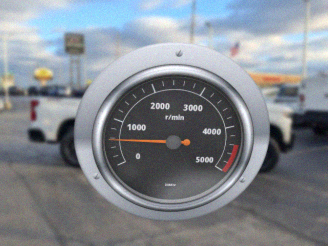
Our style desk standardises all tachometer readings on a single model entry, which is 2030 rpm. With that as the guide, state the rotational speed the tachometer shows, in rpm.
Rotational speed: 600 rpm
